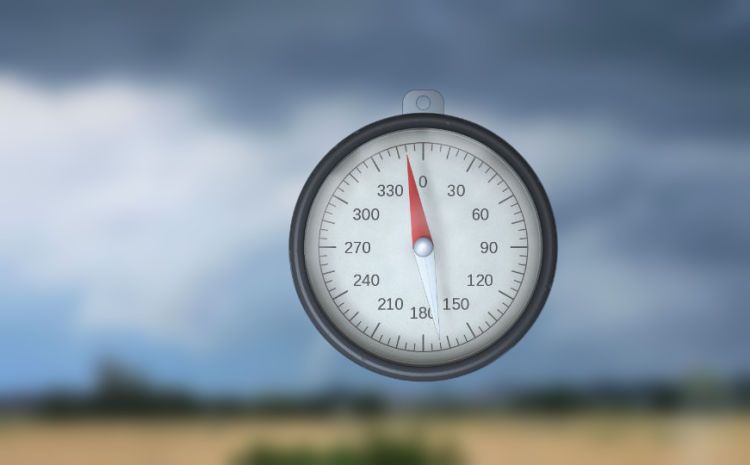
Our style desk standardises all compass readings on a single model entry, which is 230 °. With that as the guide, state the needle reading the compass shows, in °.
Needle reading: 350 °
